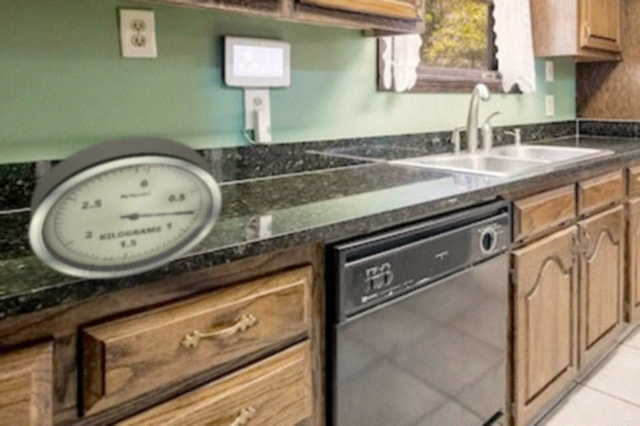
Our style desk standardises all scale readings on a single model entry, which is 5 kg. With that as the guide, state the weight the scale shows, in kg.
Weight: 0.75 kg
